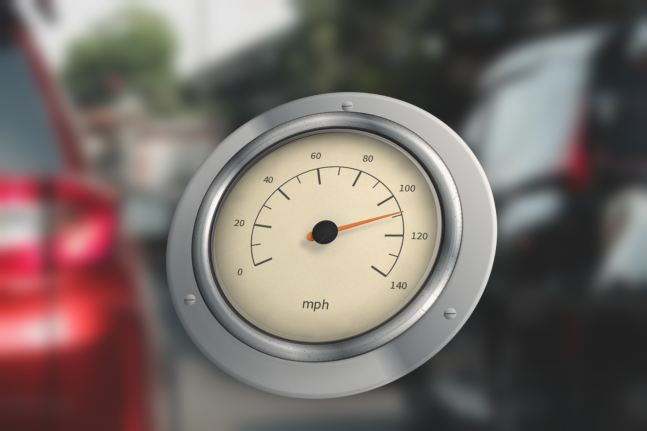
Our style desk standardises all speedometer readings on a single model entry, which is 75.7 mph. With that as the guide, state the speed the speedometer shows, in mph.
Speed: 110 mph
